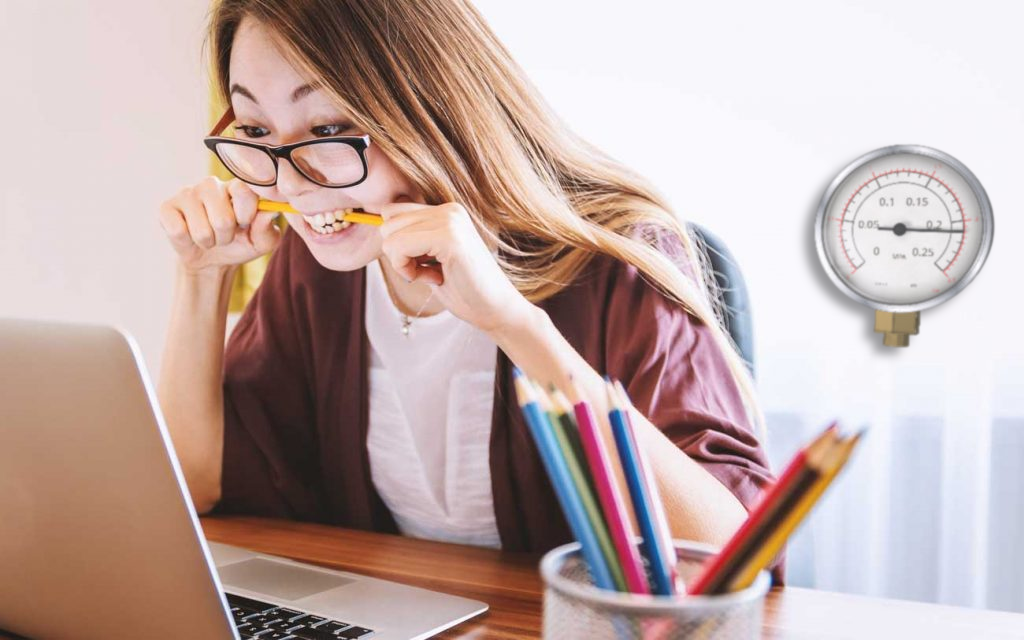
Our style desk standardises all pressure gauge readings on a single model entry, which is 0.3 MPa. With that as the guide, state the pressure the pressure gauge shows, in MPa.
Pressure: 0.21 MPa
